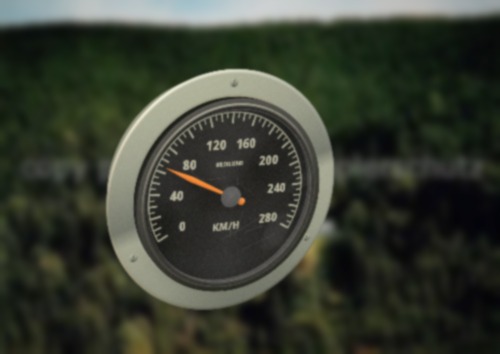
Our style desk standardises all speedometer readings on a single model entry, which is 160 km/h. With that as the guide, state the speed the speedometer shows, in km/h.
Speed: 65 km/h
